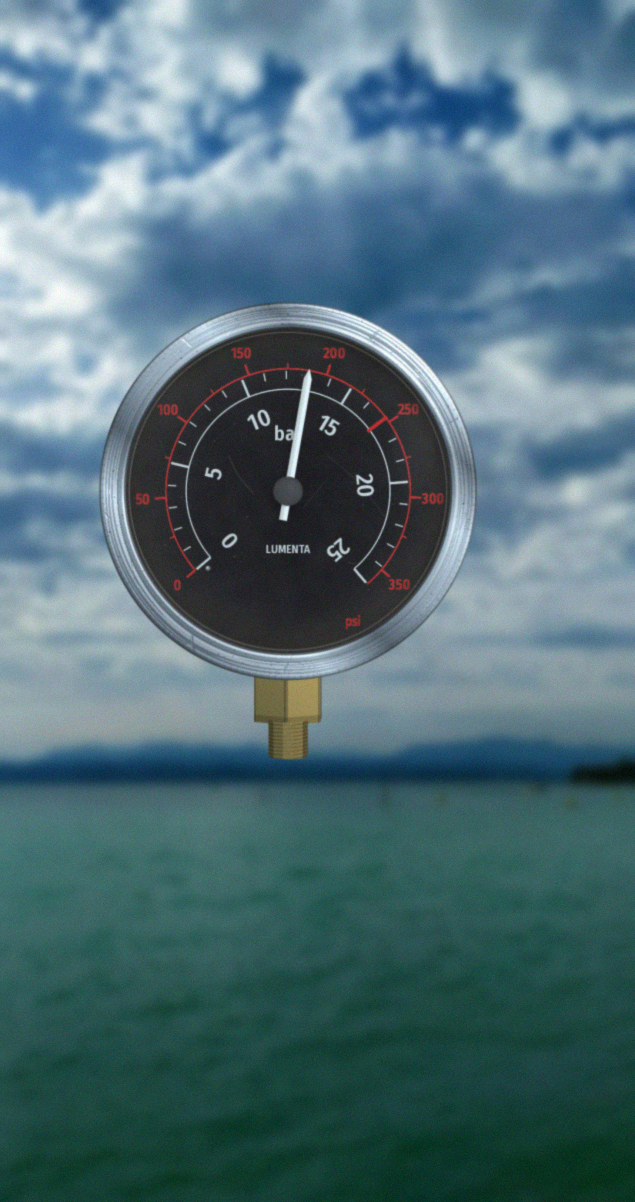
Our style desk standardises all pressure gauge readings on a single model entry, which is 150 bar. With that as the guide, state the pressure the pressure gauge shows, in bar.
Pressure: 13 bar
